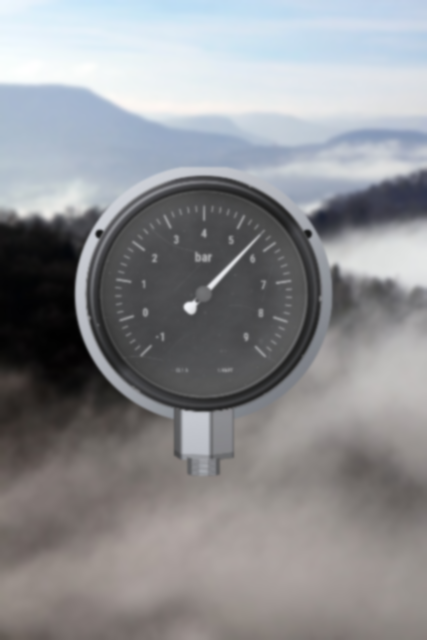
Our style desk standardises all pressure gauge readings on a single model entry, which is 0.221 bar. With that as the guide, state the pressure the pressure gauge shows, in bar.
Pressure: 5.6 bar
